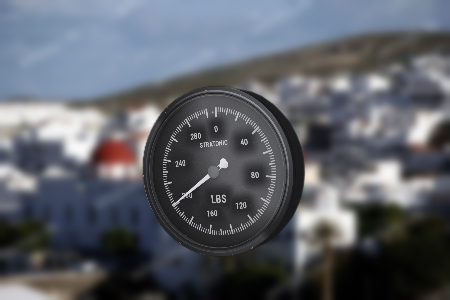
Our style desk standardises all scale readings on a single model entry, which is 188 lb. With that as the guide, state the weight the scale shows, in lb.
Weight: 200 lb
